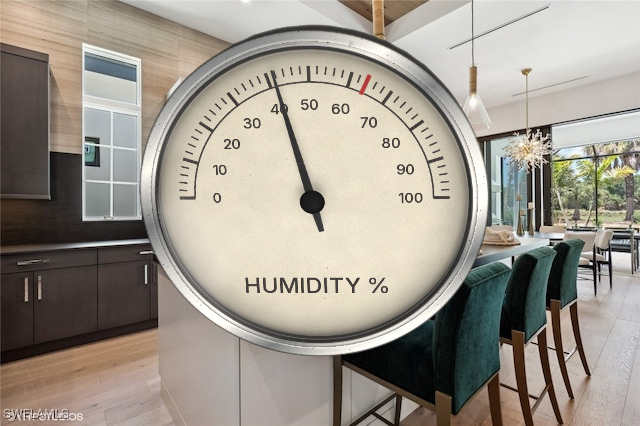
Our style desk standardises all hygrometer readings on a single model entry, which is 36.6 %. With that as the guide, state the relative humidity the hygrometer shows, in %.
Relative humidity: 42 %
